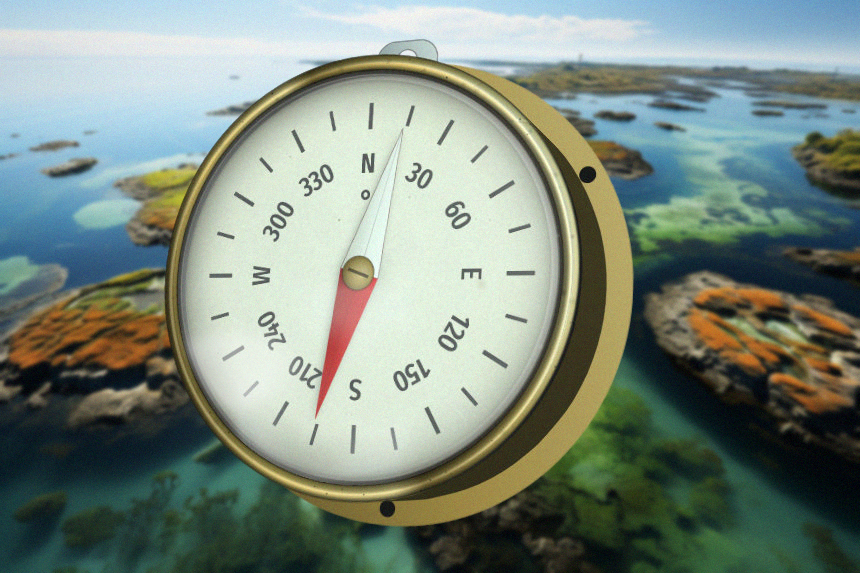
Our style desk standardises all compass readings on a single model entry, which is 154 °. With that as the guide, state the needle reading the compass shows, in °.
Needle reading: 195 °
